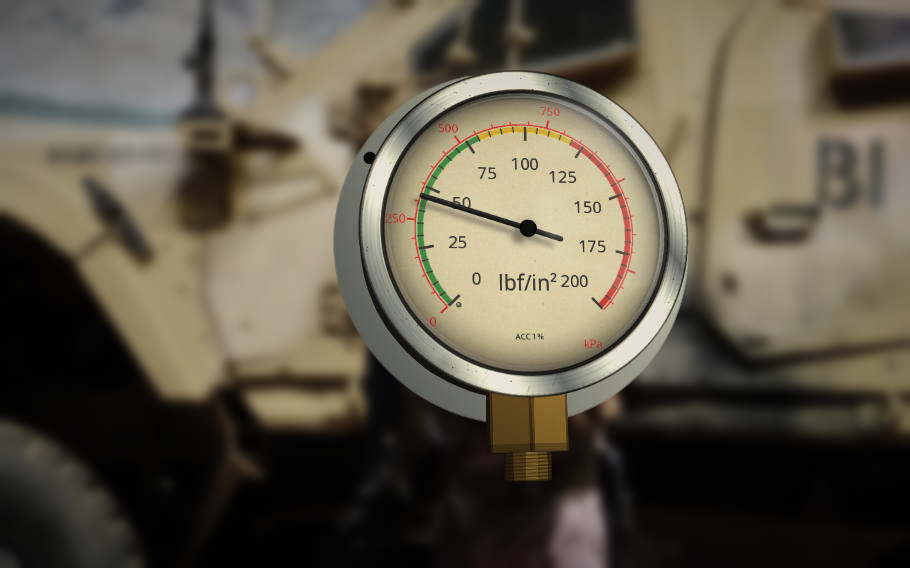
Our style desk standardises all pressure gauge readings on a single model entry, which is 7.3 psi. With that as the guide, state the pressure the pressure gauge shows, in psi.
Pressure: 45 psi
